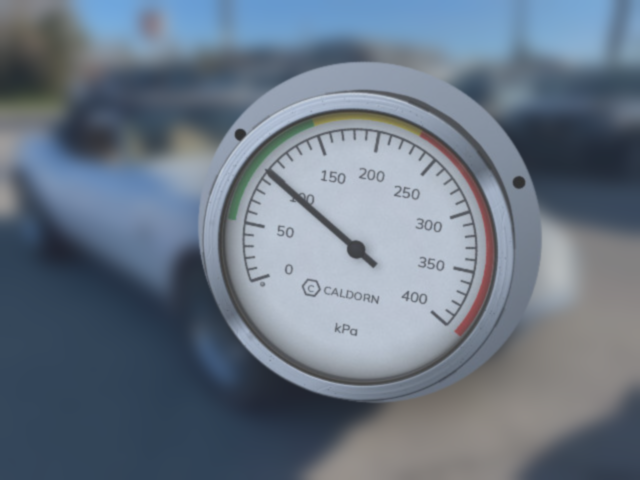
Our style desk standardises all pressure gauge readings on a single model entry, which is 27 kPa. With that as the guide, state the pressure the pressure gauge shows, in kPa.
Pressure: 100 kPa
